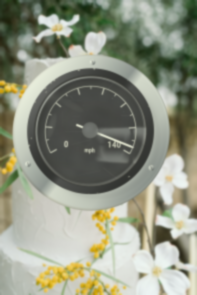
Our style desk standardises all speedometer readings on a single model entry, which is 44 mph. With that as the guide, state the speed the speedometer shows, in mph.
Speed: 135 mph
